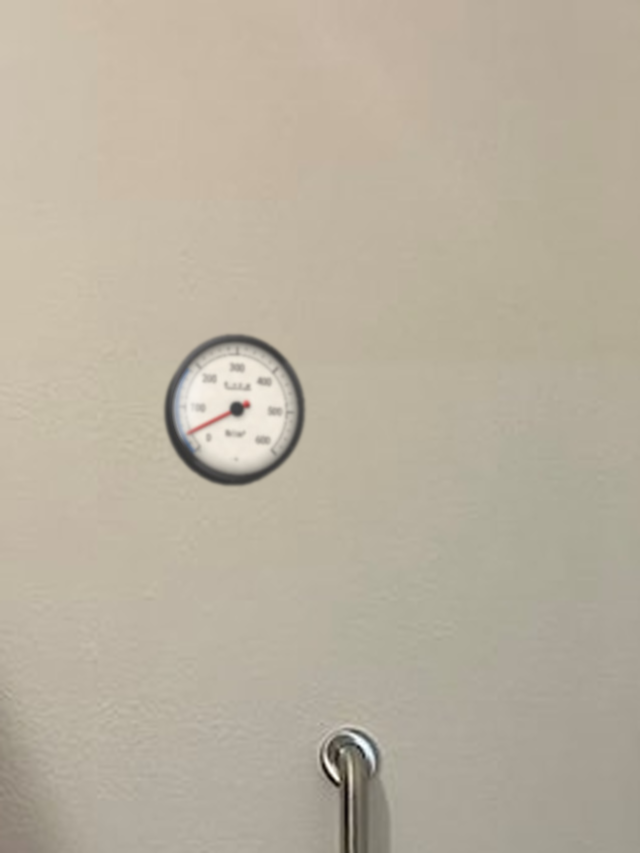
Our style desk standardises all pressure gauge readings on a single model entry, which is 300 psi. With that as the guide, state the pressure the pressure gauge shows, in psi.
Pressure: 40 psi
